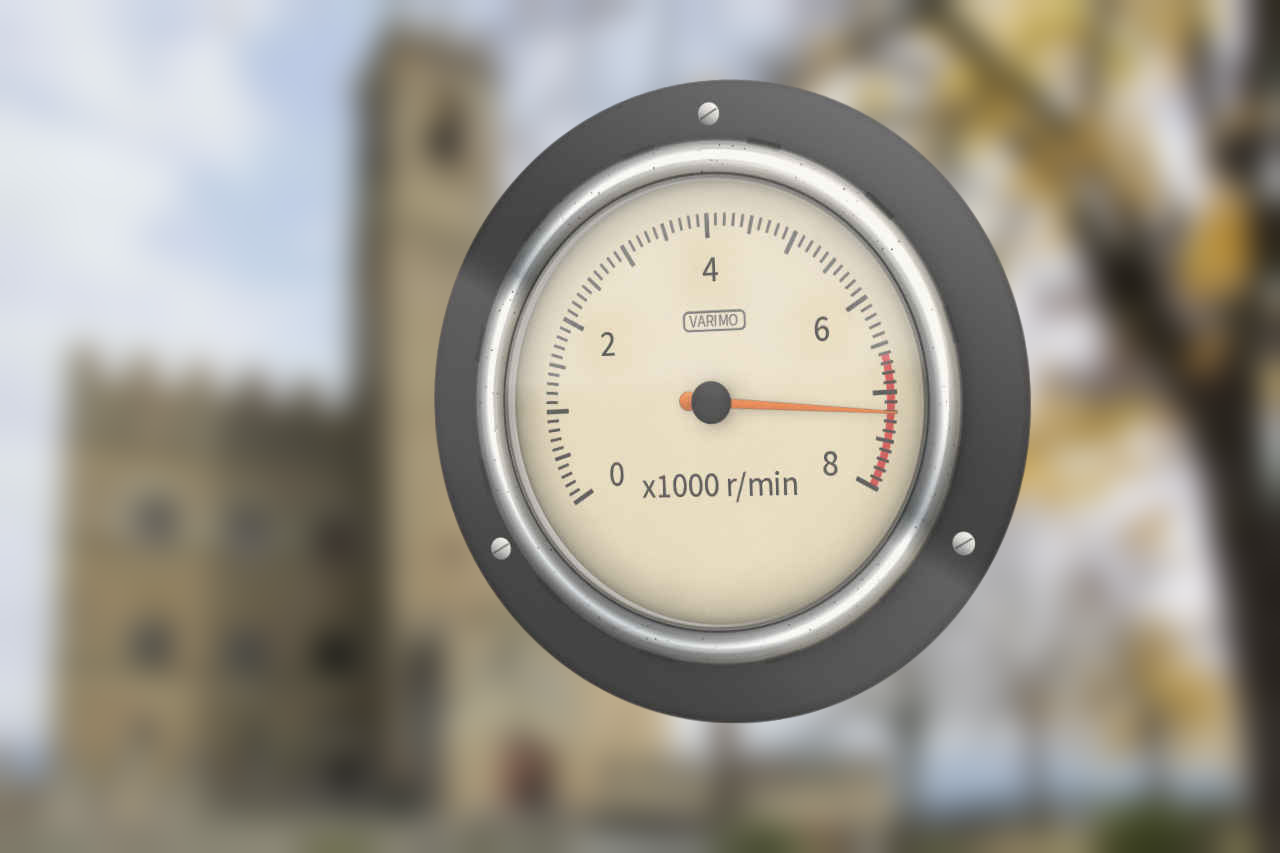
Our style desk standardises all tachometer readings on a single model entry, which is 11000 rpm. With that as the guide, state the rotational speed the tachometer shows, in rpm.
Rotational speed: 7200 rpm
